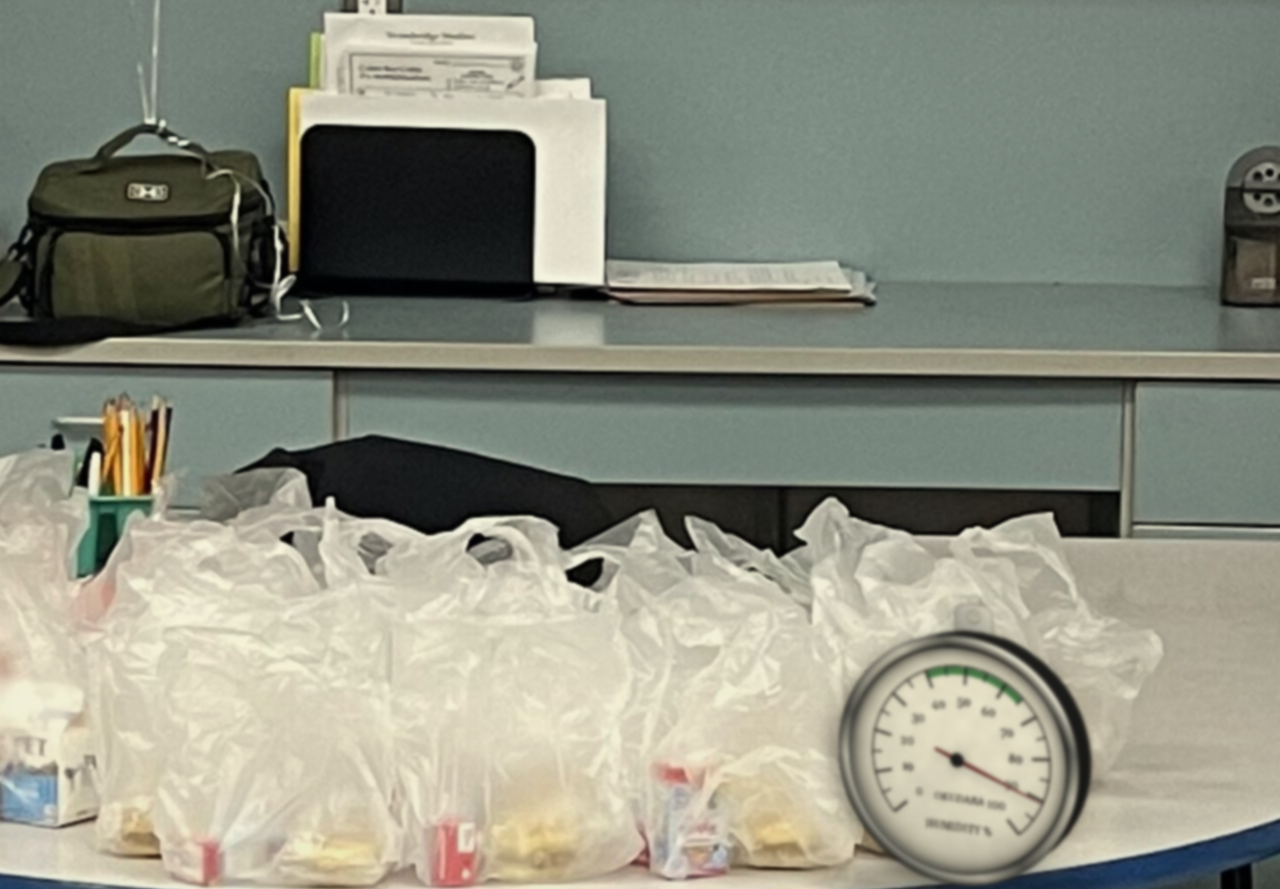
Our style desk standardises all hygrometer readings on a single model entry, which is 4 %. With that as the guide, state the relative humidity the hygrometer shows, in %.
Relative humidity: 90 %
